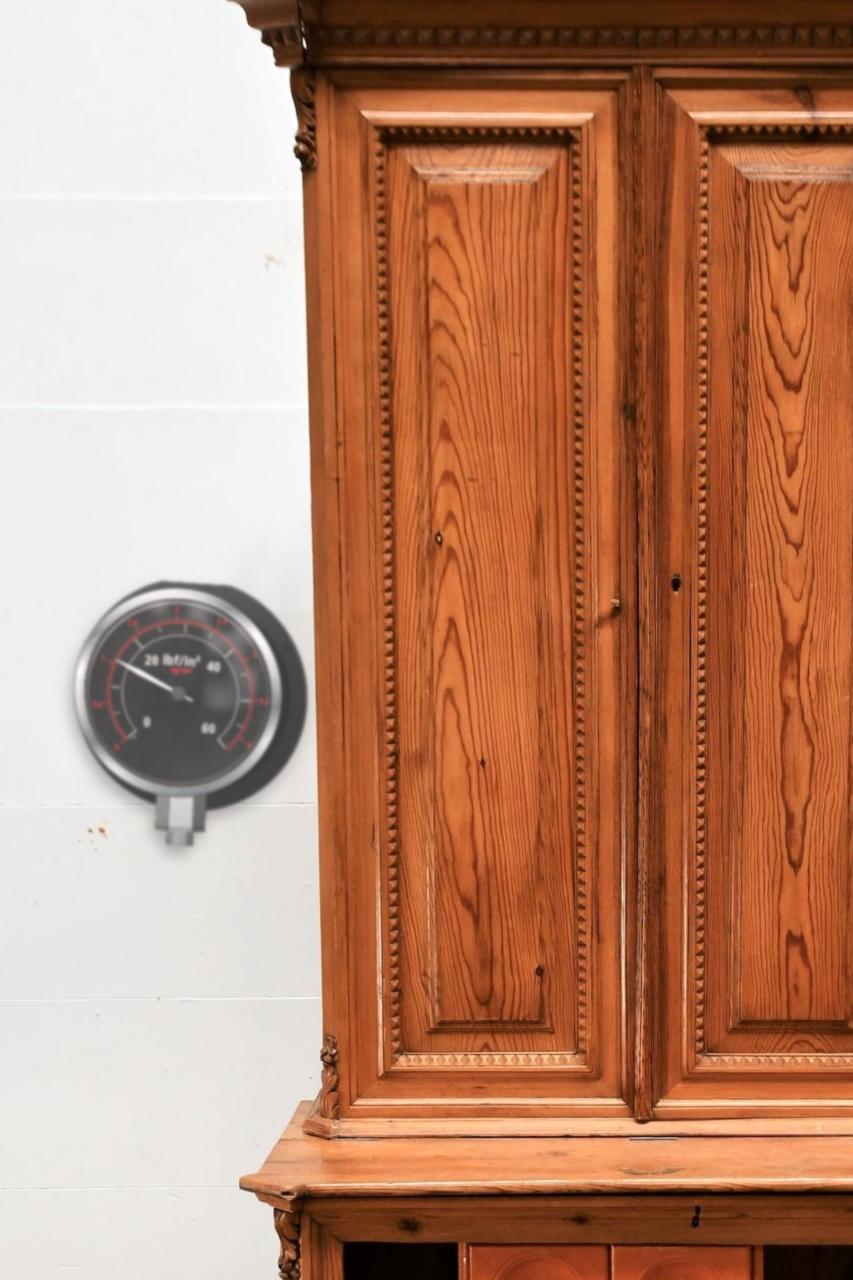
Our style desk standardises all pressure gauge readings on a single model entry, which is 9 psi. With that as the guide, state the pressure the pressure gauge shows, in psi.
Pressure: 15 psi
